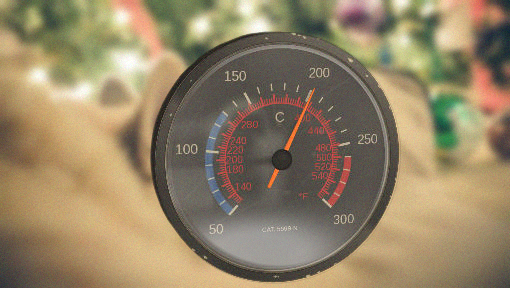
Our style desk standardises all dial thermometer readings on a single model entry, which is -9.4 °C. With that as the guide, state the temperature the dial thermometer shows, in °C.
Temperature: 200 °C
